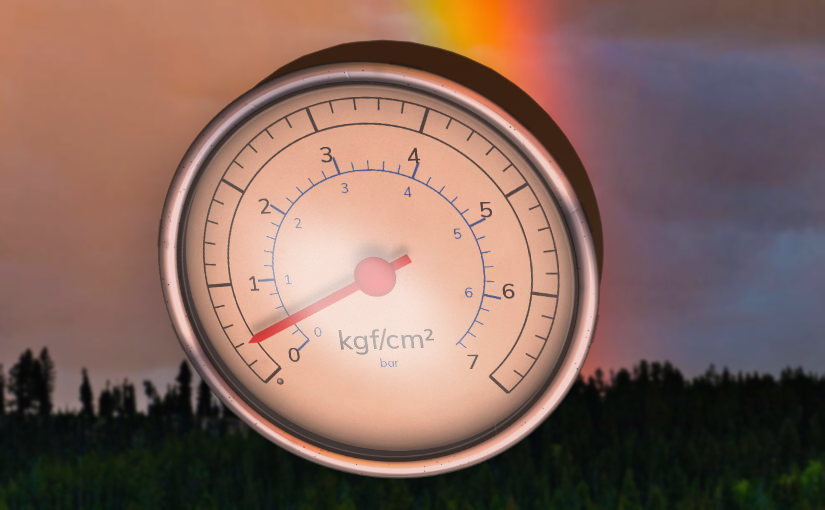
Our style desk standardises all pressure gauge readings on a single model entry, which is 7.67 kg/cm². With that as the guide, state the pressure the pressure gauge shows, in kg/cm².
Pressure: 0.4 kg/cm²
